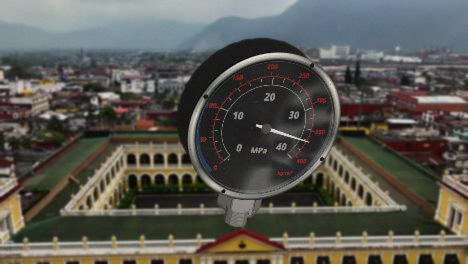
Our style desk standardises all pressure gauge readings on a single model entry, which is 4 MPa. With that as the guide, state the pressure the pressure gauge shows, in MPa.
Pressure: 36 MPa
